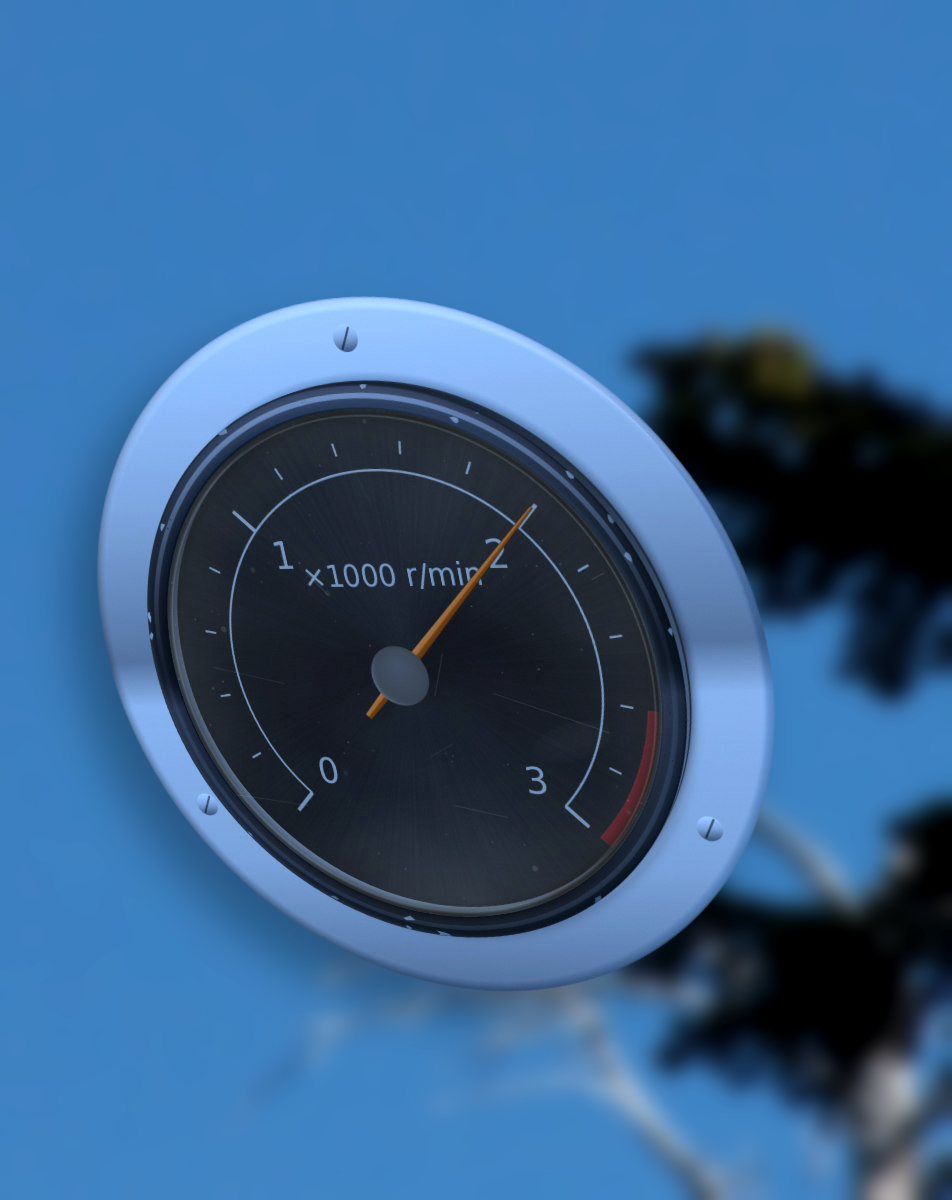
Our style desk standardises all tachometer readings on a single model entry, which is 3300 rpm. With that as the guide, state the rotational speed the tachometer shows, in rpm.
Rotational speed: 2000 rpm
